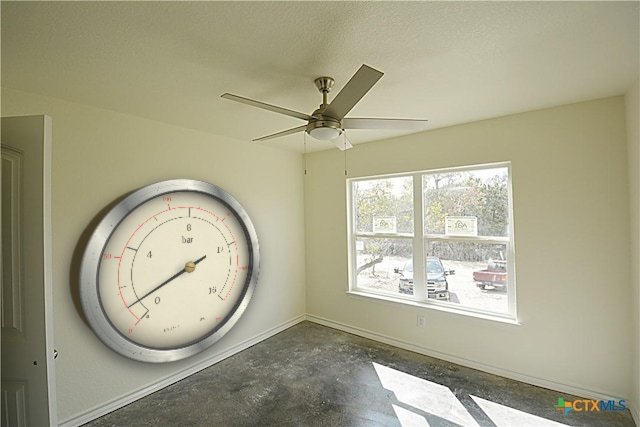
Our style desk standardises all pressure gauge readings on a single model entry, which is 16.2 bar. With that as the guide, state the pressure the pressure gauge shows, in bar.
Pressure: 1 bar
